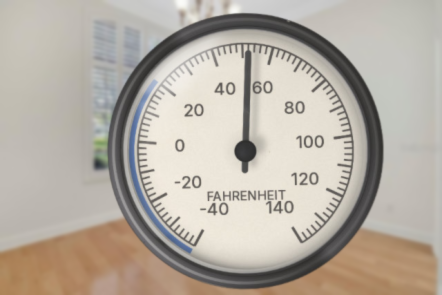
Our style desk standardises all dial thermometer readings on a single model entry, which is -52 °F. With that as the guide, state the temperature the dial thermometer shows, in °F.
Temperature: 52 °F
